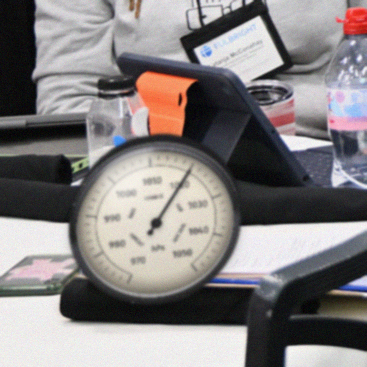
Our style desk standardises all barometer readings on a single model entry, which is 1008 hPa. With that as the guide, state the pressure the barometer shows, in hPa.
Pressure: 1020 hPa
